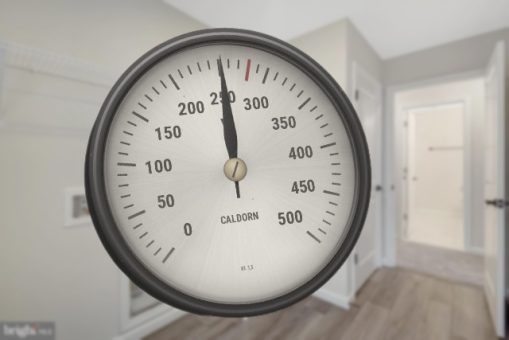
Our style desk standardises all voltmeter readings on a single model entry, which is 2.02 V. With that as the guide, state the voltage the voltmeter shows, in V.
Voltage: 250 V
